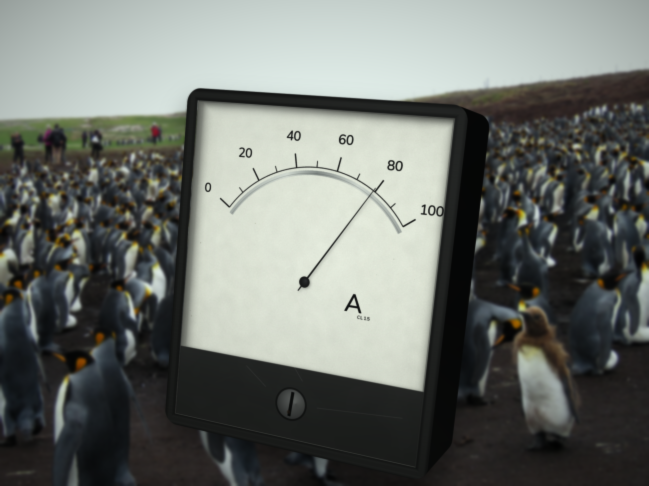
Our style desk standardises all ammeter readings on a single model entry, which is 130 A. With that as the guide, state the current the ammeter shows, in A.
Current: 80 A
